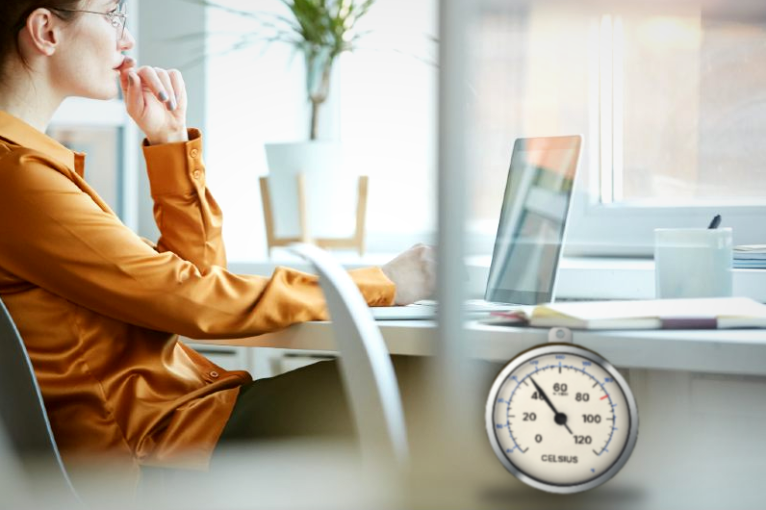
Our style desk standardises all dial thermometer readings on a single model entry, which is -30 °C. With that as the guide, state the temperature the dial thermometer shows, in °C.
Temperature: 44 °C
